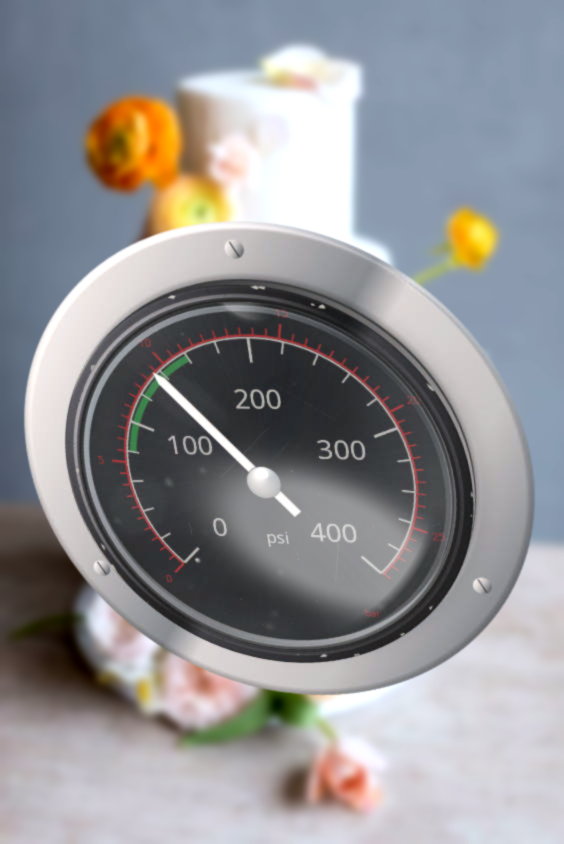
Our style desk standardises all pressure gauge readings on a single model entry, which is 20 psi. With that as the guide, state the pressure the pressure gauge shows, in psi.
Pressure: 140 psi
